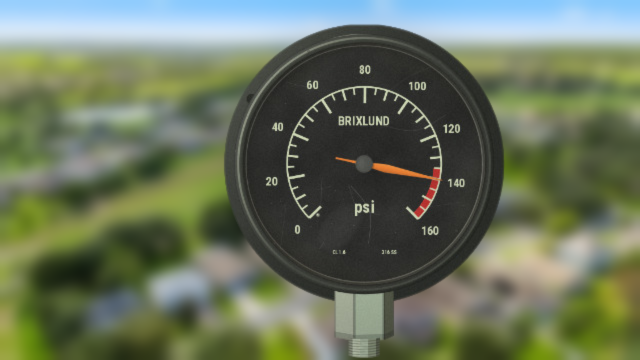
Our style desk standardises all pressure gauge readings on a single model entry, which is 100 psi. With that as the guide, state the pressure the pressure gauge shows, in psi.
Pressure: 140 psi
